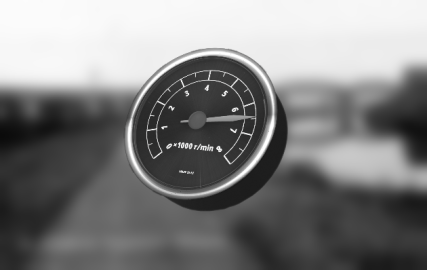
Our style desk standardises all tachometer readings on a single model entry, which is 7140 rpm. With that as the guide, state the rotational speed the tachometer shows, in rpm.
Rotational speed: 6500 rpm
